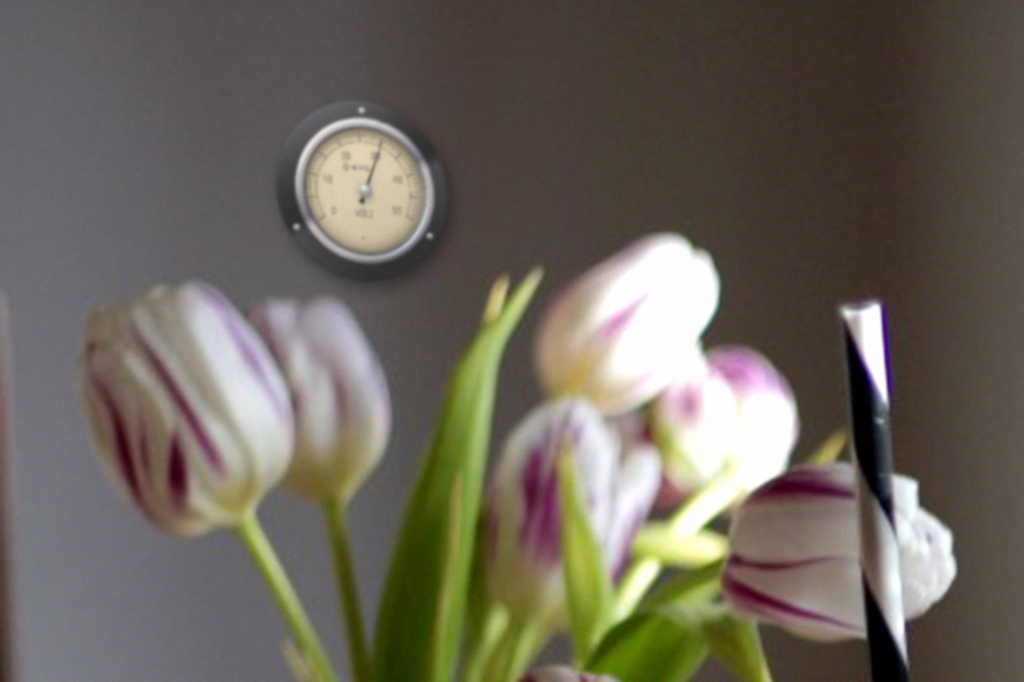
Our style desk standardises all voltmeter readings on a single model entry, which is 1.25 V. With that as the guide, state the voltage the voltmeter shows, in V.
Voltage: 30 V
